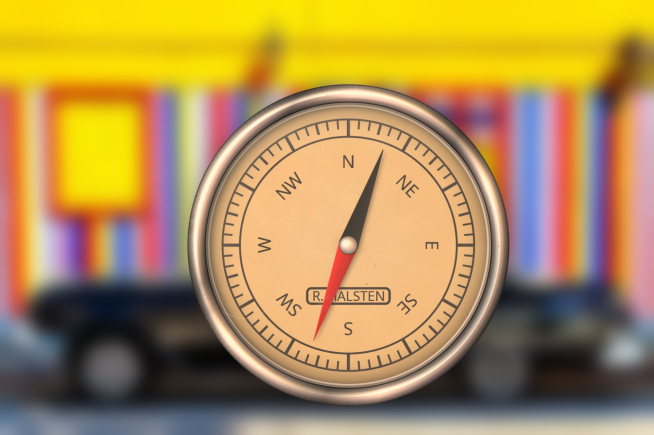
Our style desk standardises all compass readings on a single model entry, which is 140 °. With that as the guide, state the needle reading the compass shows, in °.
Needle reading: 200 °
